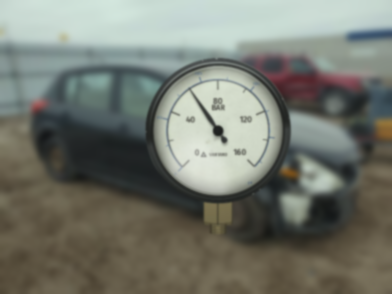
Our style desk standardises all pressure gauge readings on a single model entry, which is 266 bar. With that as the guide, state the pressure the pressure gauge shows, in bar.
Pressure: 60 bar
